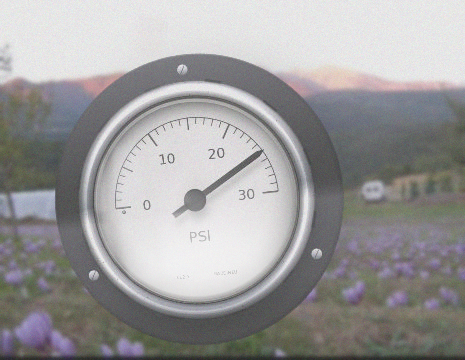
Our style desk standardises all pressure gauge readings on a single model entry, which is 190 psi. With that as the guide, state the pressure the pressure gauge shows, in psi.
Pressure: 25 psi
